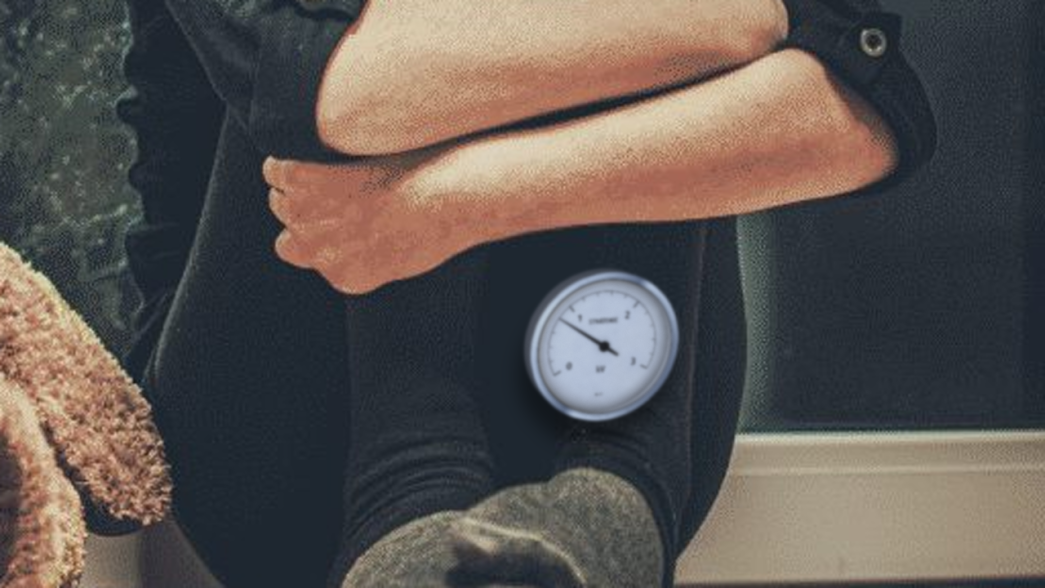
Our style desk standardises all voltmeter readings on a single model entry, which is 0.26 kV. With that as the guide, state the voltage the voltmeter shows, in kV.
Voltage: 0.8 kV
